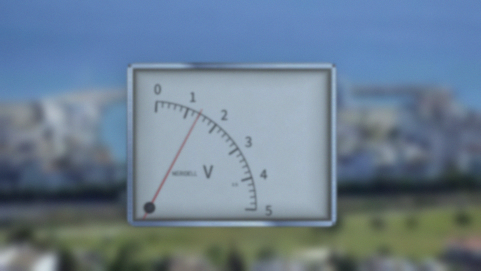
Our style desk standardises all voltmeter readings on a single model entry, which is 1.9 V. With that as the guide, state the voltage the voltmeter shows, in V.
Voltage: 1.4 V
